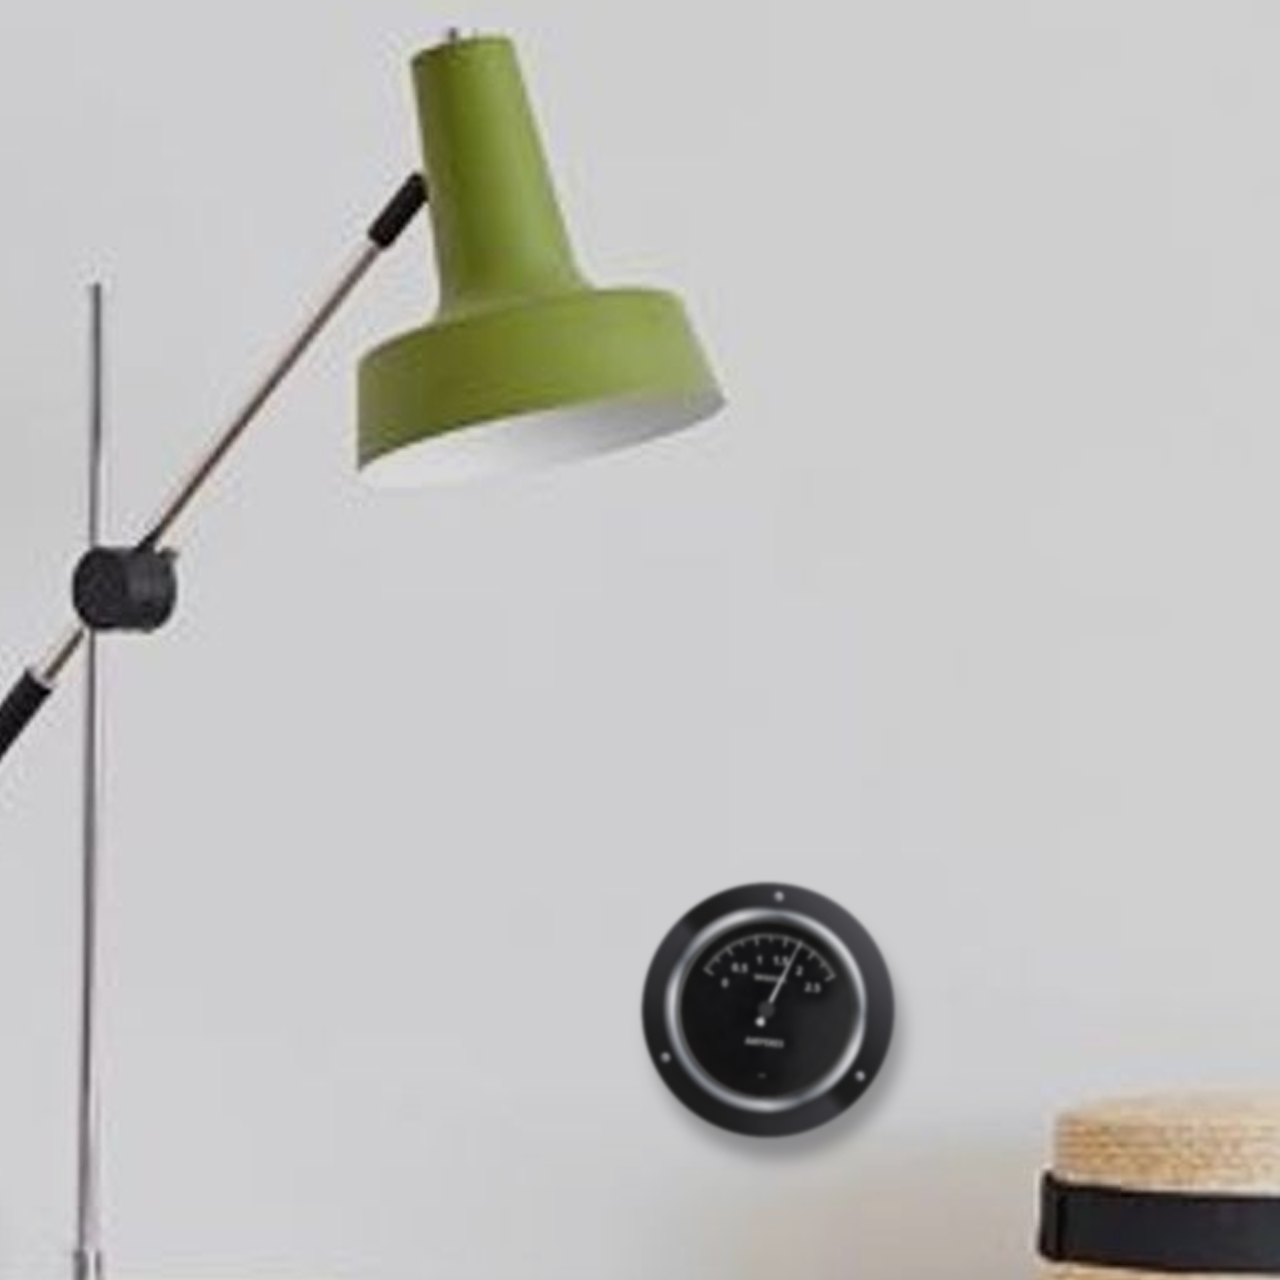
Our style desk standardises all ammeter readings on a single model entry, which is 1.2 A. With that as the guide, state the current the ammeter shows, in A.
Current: 1.75 A
